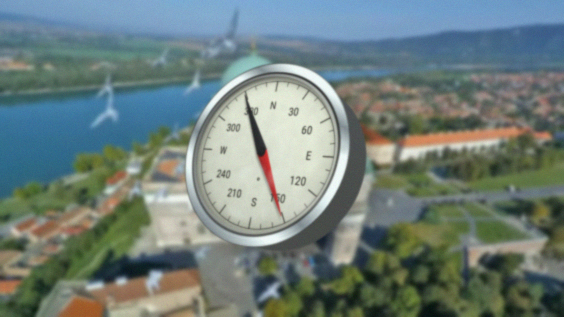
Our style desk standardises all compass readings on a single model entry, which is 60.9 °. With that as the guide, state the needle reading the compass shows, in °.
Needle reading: 150 °
